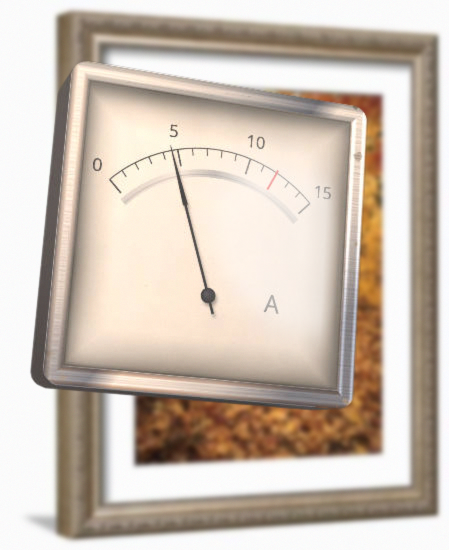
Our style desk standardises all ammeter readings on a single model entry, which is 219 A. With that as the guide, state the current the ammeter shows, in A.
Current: 4.5 A
